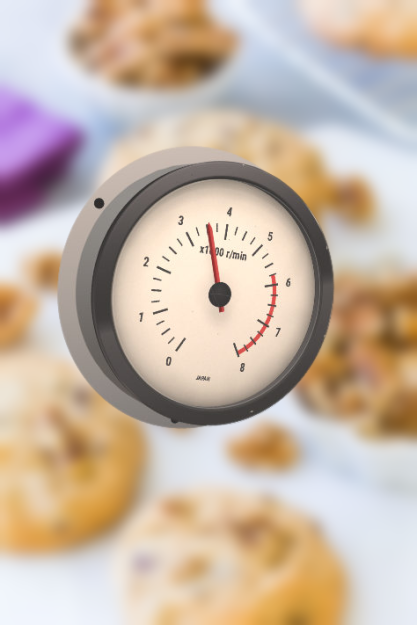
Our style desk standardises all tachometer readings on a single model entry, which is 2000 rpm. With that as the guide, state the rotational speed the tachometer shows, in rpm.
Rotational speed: 3500 rpm
